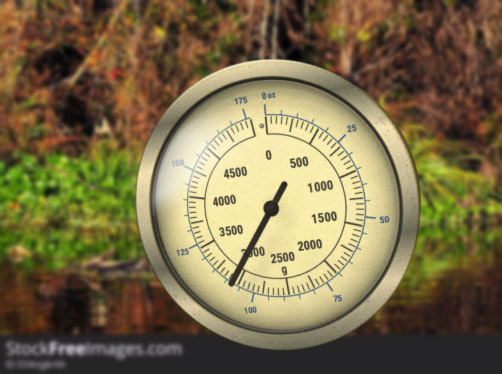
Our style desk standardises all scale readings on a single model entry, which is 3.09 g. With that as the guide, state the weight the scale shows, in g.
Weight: 3050 g
